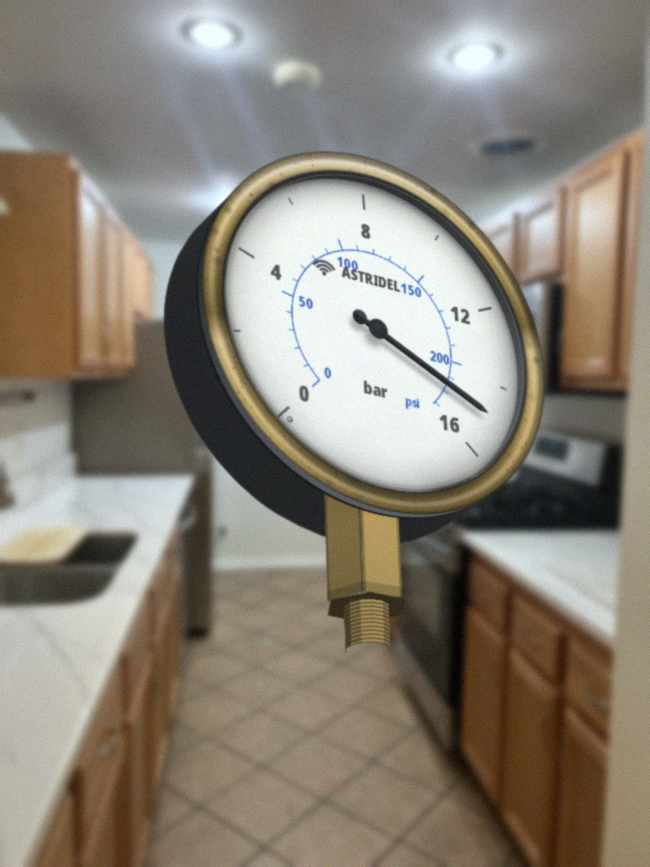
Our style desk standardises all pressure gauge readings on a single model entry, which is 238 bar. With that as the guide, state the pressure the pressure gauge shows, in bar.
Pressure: 15 bar
